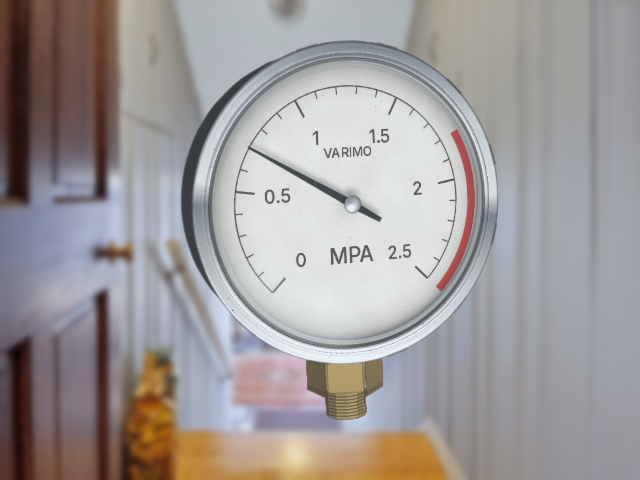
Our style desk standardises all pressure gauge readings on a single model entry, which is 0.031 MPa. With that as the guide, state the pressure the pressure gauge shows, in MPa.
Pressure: 0.7 MPa
